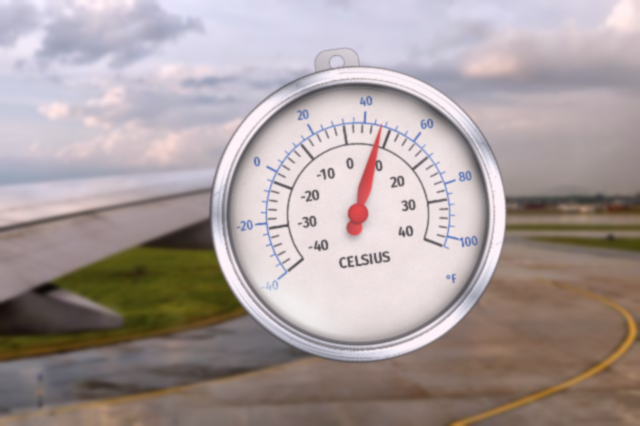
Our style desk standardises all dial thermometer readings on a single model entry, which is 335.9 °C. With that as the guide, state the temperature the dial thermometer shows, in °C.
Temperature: 8 °C
